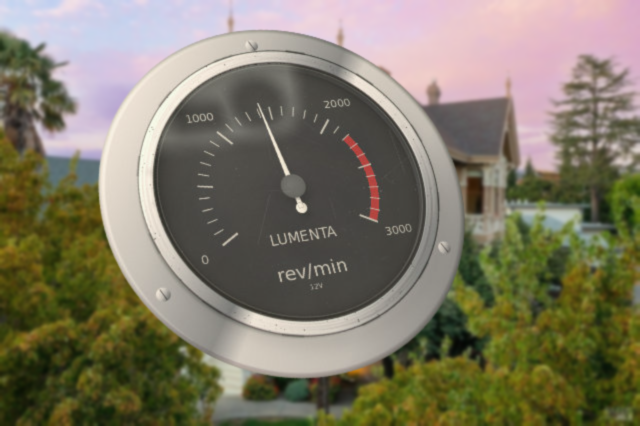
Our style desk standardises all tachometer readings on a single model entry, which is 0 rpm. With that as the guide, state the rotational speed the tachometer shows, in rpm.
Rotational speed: 1400 rpm
